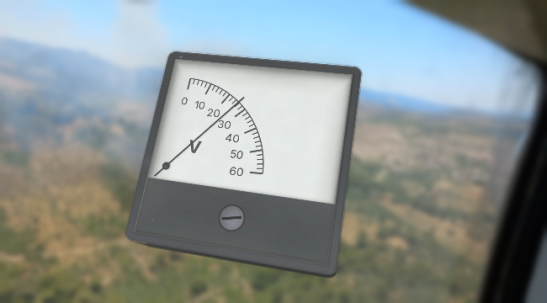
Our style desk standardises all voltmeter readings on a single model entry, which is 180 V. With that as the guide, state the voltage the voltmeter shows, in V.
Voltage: 26 V
